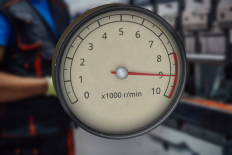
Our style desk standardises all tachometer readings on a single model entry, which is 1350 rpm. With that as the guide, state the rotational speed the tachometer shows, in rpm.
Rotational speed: 9000 rpm
